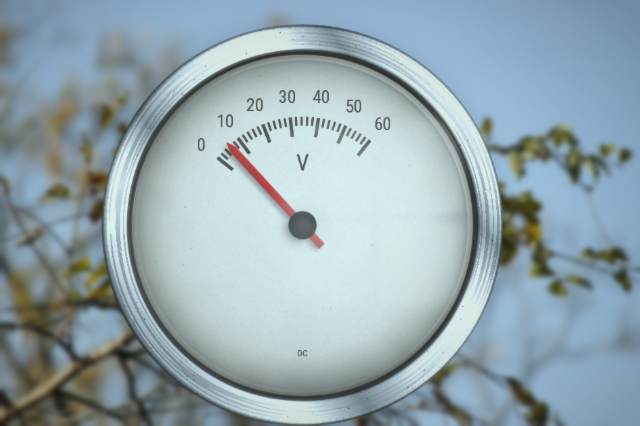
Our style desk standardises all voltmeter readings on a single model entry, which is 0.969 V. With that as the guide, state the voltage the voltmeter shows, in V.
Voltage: 6 V
